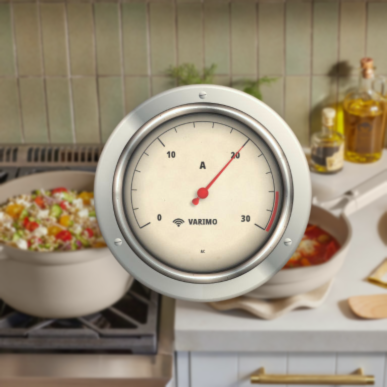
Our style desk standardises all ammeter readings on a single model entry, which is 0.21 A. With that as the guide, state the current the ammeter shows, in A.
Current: 20 A
